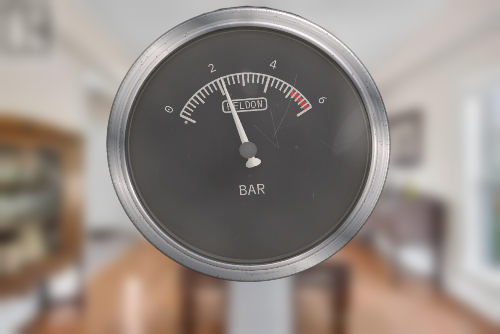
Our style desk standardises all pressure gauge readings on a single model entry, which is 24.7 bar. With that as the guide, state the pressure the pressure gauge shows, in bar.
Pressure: 2.2 bar
